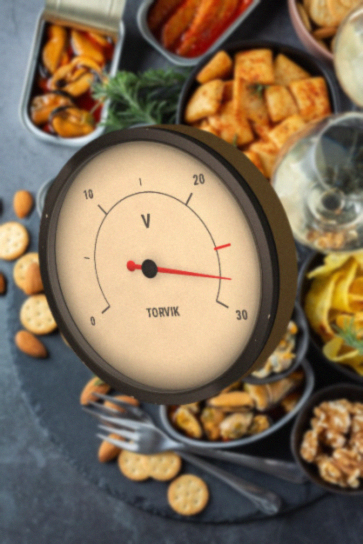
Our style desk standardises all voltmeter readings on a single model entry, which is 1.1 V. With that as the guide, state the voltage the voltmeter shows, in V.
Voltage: 27.5 V
